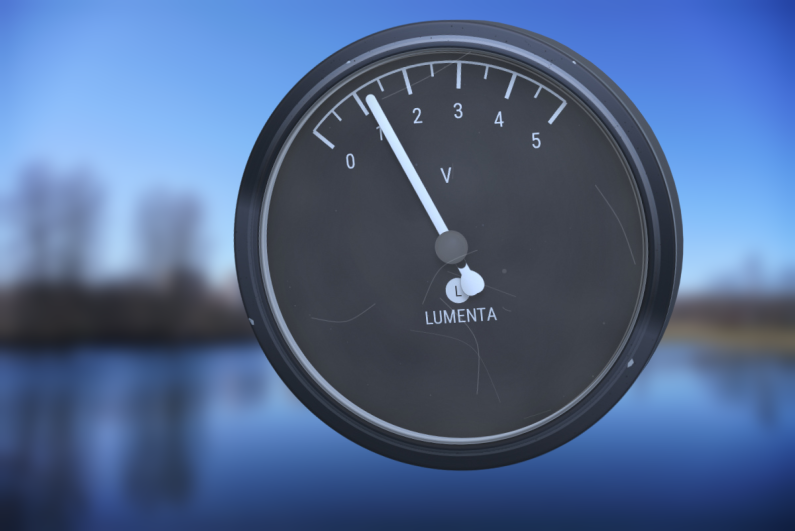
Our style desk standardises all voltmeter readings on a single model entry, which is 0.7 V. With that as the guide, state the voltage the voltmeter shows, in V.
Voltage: 1.25 V
